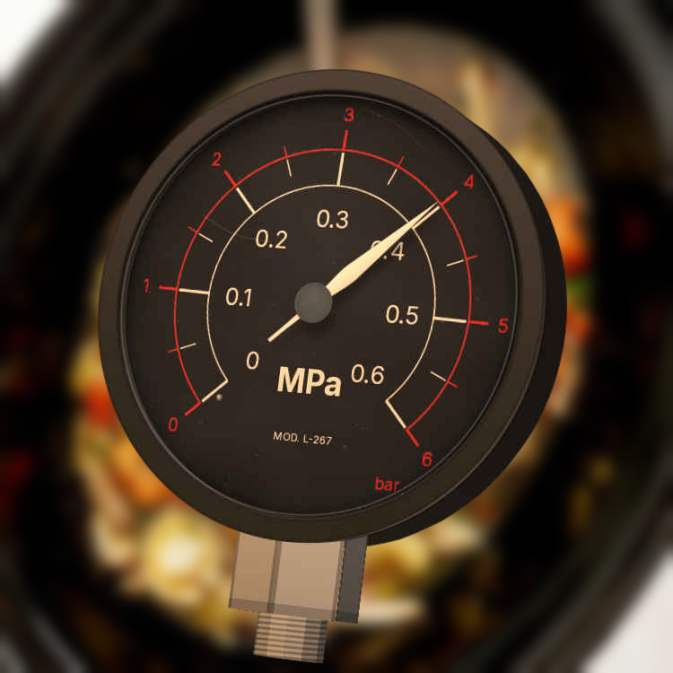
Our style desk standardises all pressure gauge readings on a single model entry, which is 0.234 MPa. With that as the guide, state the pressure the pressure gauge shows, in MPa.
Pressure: 0.4 MPa
